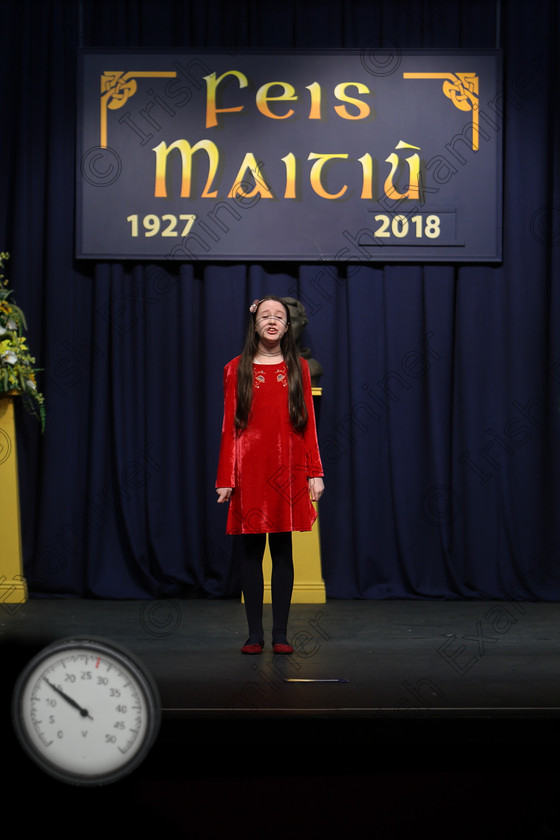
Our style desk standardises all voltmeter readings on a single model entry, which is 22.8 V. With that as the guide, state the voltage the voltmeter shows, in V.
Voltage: 15 V
